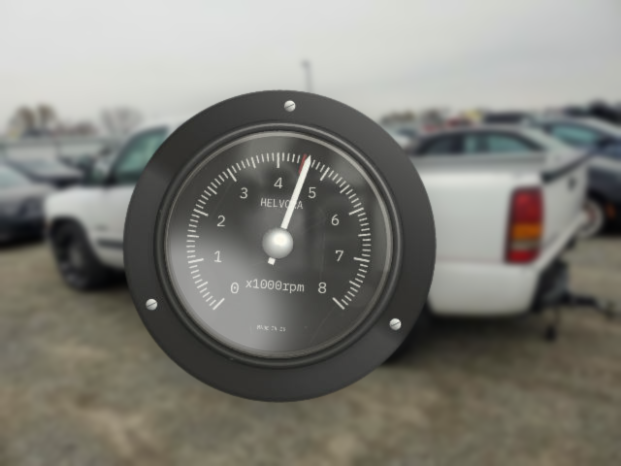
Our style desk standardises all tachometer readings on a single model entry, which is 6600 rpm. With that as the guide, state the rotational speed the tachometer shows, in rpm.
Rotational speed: 4600 rpm
